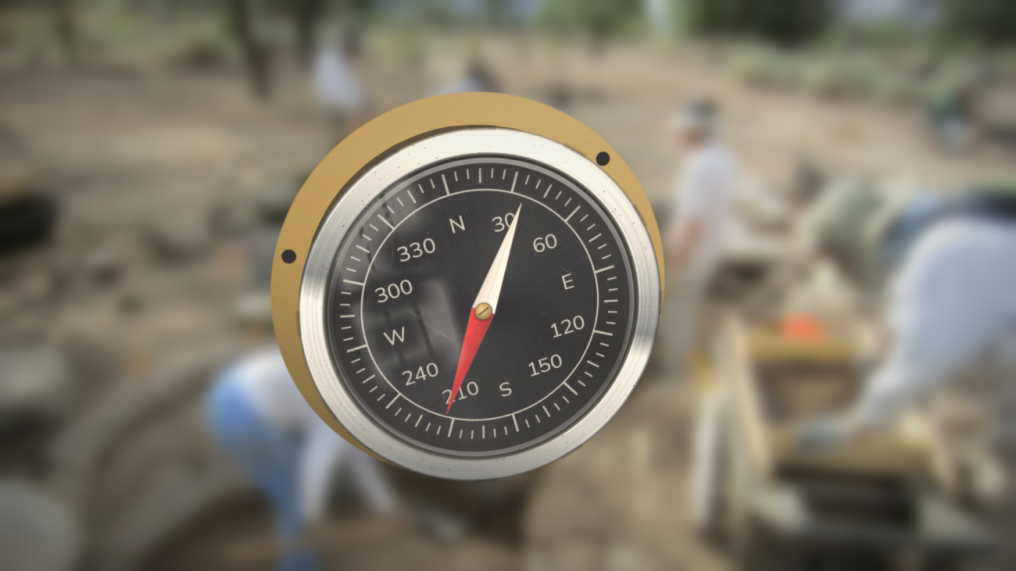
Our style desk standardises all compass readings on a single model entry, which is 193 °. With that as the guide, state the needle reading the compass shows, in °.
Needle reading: 215 °
